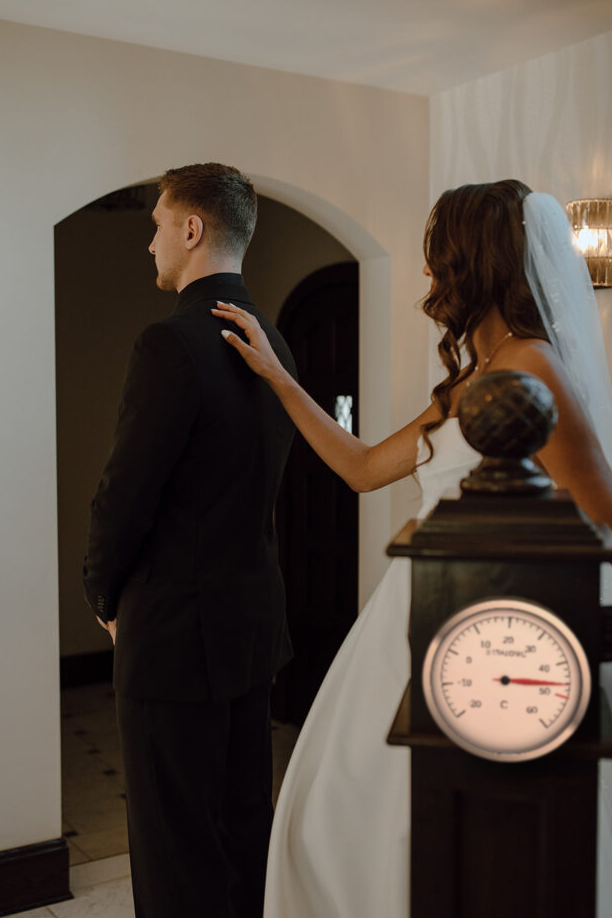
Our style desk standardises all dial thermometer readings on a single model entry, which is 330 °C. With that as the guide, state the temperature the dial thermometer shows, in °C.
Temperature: 46 °C
